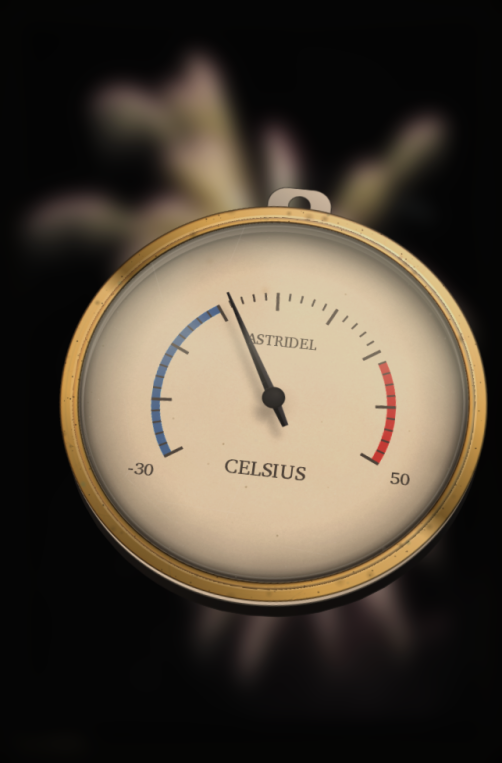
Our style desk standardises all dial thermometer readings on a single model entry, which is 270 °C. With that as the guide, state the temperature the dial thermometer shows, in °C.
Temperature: 2 °C
